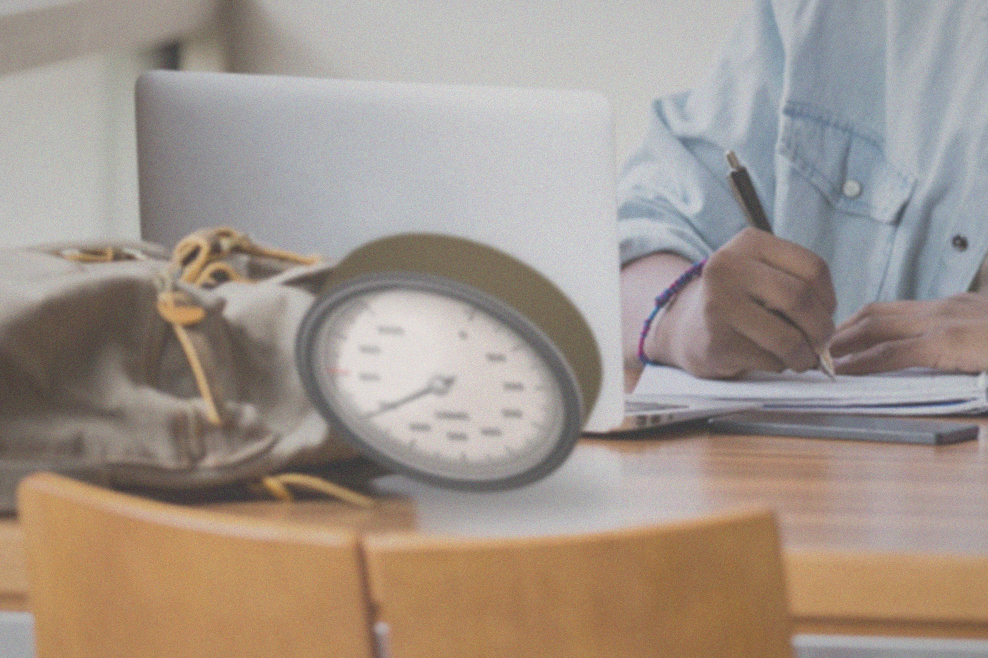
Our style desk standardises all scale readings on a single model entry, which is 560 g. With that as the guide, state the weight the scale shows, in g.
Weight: 700 g
